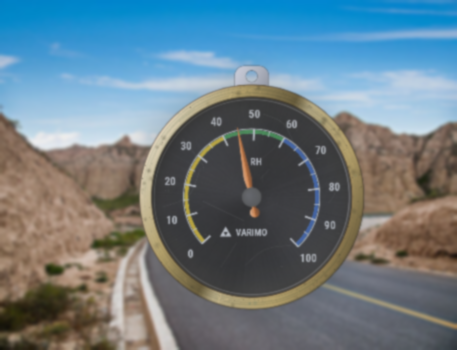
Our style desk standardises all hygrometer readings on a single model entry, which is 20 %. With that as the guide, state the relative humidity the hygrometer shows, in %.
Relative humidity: 45 %
